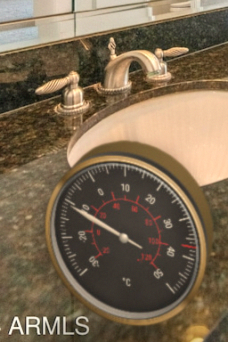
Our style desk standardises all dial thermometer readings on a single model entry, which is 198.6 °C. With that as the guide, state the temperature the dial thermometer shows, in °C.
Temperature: -10 °C
